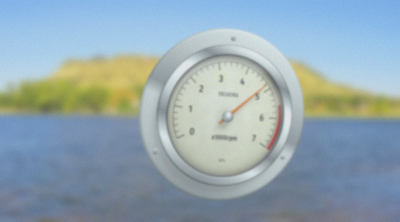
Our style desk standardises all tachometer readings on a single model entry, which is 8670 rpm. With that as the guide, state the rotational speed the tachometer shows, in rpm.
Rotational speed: 4800 rpm
